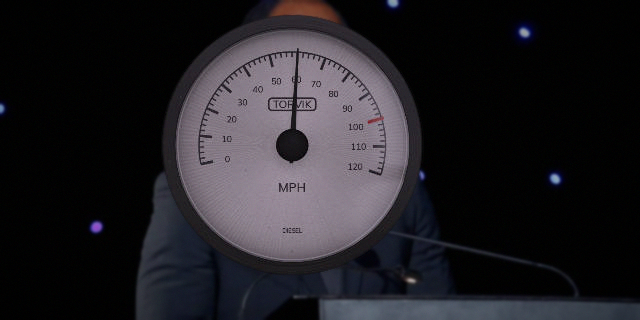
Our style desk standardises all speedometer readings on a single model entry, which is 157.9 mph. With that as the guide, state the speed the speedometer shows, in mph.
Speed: 60 mph
